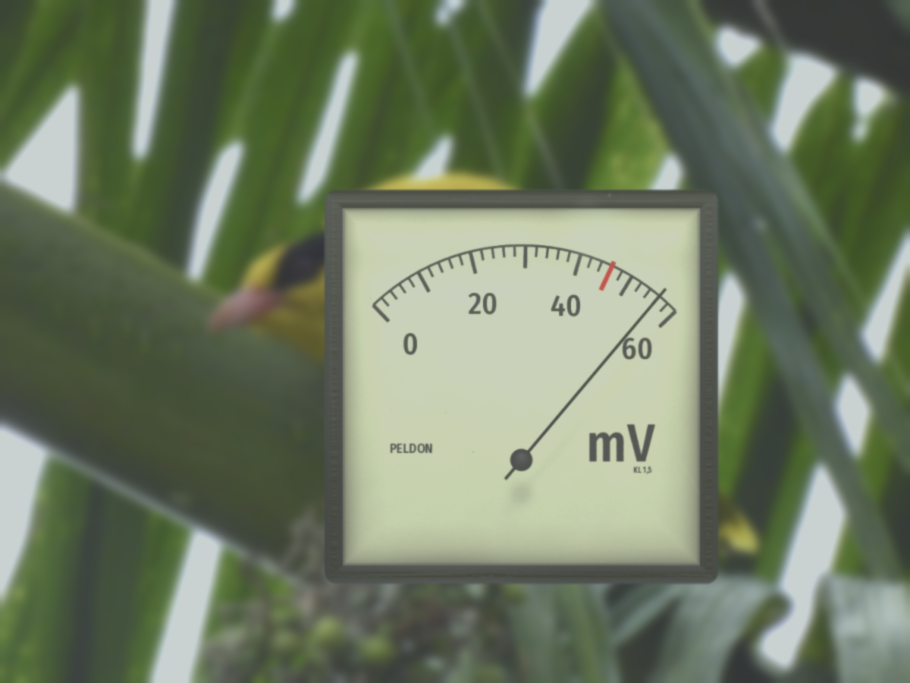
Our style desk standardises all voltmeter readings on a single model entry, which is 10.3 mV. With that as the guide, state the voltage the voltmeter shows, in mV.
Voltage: 56 mV
